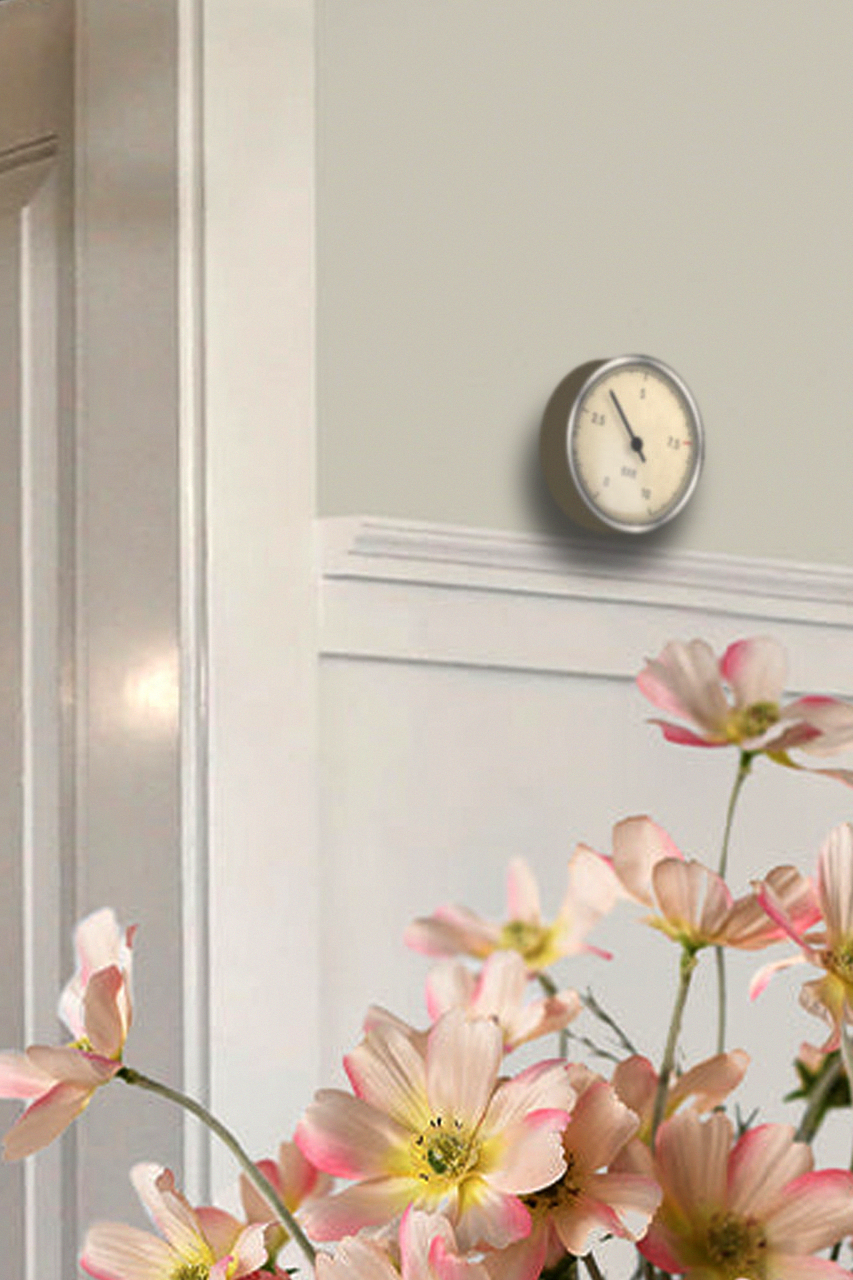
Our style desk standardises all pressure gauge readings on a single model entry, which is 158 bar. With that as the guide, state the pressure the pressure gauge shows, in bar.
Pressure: 3.5 bar
